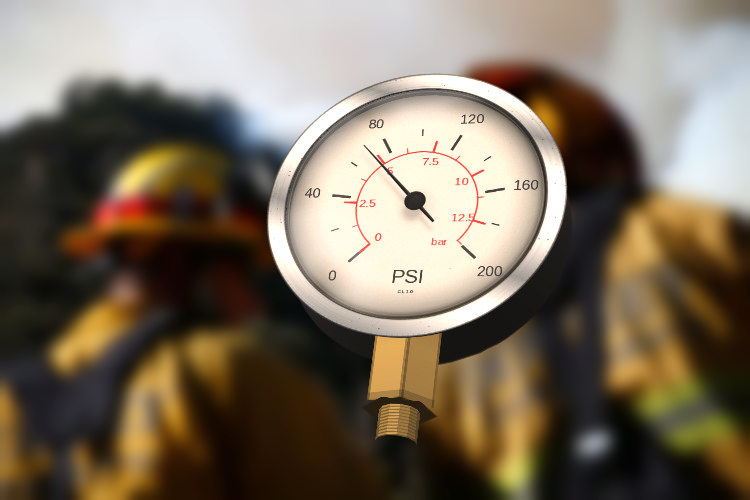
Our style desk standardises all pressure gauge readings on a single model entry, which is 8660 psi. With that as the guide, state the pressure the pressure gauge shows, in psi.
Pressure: 70 psi
